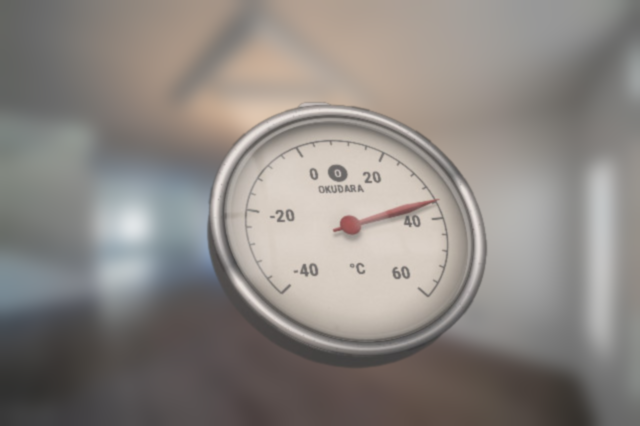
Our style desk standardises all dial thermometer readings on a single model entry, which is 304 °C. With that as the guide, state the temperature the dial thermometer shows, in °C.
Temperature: 36 °C
